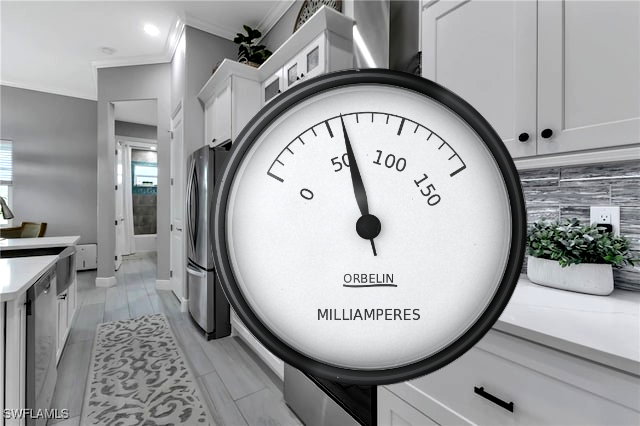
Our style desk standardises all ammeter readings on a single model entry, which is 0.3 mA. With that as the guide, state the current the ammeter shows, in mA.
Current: 60 mA
